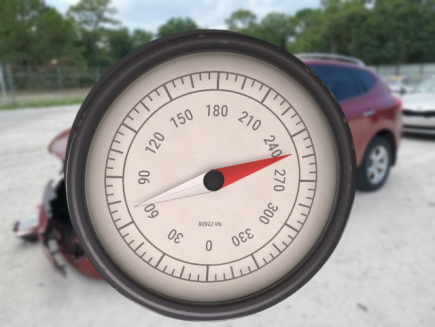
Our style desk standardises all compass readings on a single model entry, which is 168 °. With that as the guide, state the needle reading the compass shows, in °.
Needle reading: 250 °
